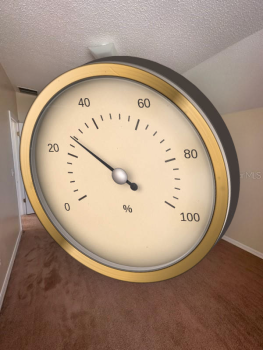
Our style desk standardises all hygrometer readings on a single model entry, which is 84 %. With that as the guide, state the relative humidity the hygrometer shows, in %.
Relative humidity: 28 %
